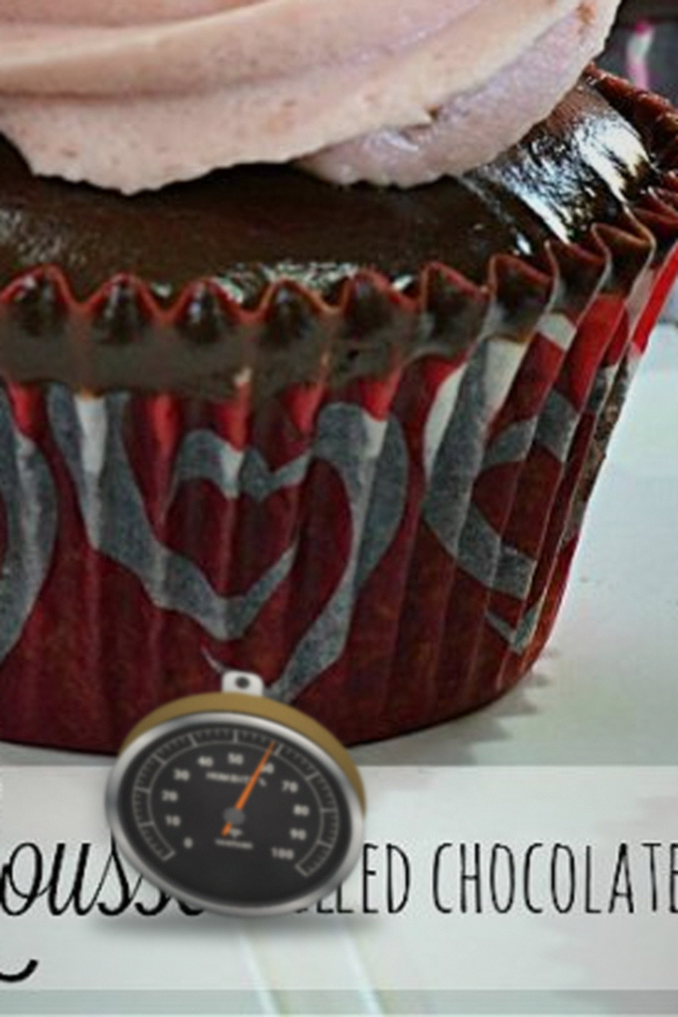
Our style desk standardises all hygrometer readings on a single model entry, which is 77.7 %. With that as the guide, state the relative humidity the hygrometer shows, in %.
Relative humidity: 58 %
